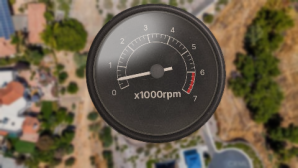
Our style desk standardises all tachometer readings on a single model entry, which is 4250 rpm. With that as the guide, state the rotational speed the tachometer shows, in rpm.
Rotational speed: 400 rpm
